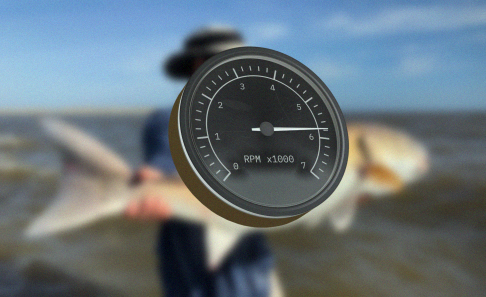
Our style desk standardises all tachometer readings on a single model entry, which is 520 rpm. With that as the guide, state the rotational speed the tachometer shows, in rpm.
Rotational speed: 5800 rpm
